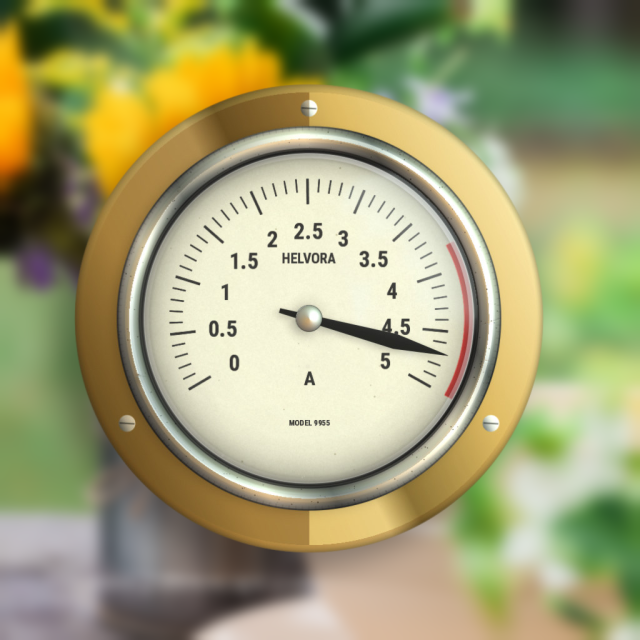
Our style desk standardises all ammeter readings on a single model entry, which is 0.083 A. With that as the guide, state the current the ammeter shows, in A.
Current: 4.7 A
